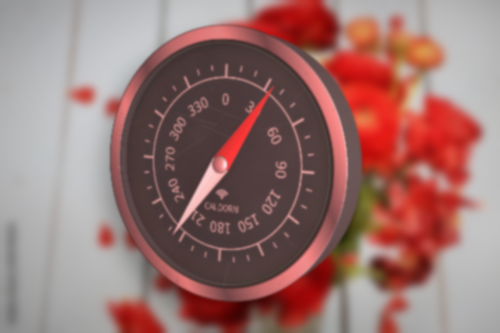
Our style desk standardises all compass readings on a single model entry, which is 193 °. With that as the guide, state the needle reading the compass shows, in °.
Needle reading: 35 °
